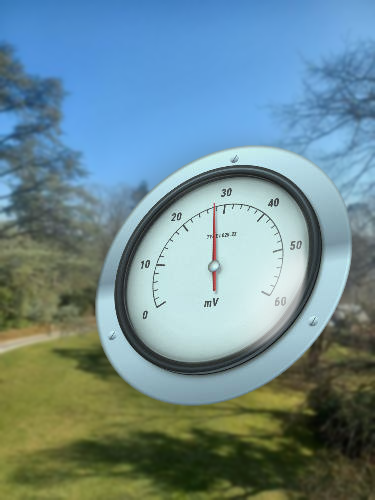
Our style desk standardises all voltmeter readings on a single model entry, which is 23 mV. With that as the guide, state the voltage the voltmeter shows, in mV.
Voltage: 28 mV
